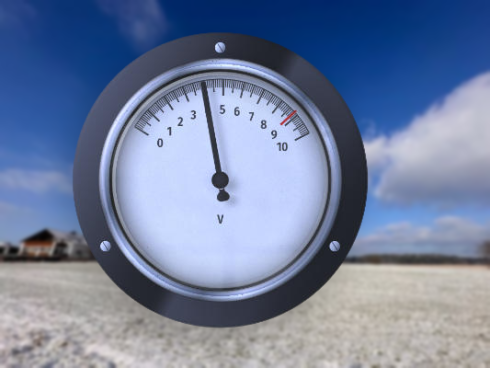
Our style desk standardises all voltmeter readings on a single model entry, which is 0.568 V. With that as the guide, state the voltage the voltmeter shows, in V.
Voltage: 4 V
